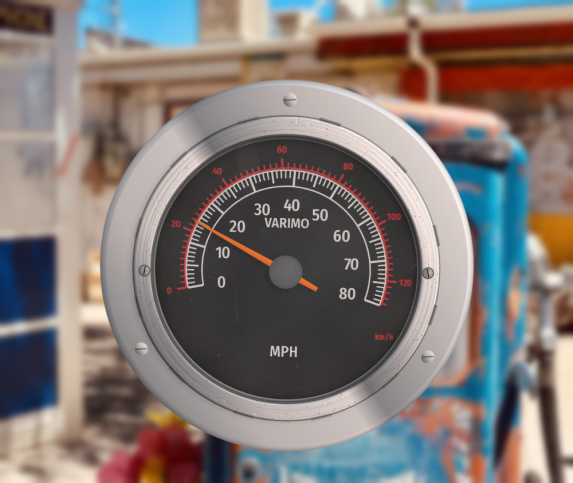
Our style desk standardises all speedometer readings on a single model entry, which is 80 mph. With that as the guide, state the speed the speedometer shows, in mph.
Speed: 15 mph
